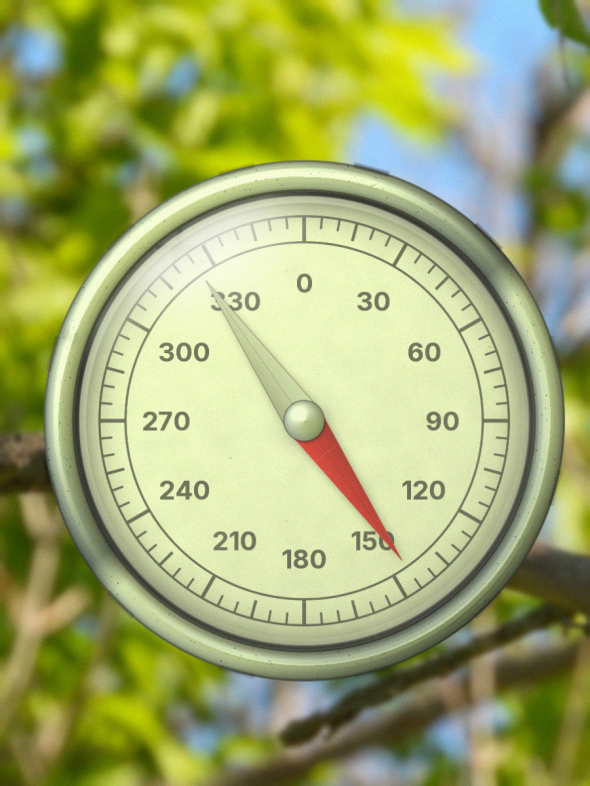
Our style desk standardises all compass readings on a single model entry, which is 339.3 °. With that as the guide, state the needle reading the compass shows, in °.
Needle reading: 145 °
